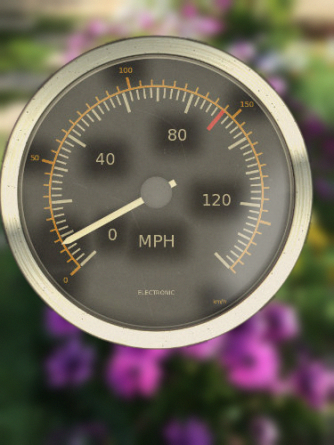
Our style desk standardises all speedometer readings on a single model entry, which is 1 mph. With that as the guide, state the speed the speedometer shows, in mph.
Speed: 8 mph
